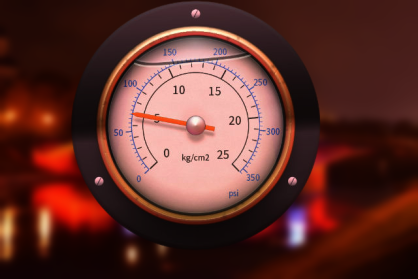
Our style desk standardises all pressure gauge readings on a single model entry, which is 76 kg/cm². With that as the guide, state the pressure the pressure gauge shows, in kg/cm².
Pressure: 5 kg/cm²
